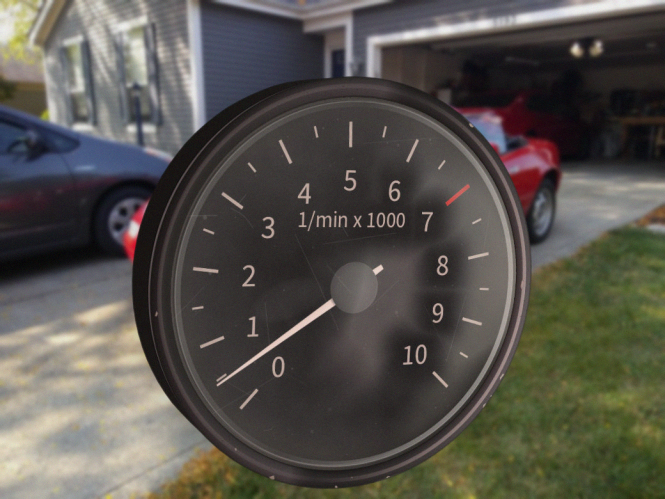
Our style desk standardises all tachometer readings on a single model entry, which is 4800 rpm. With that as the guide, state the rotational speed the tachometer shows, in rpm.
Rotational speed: 500 rpm
